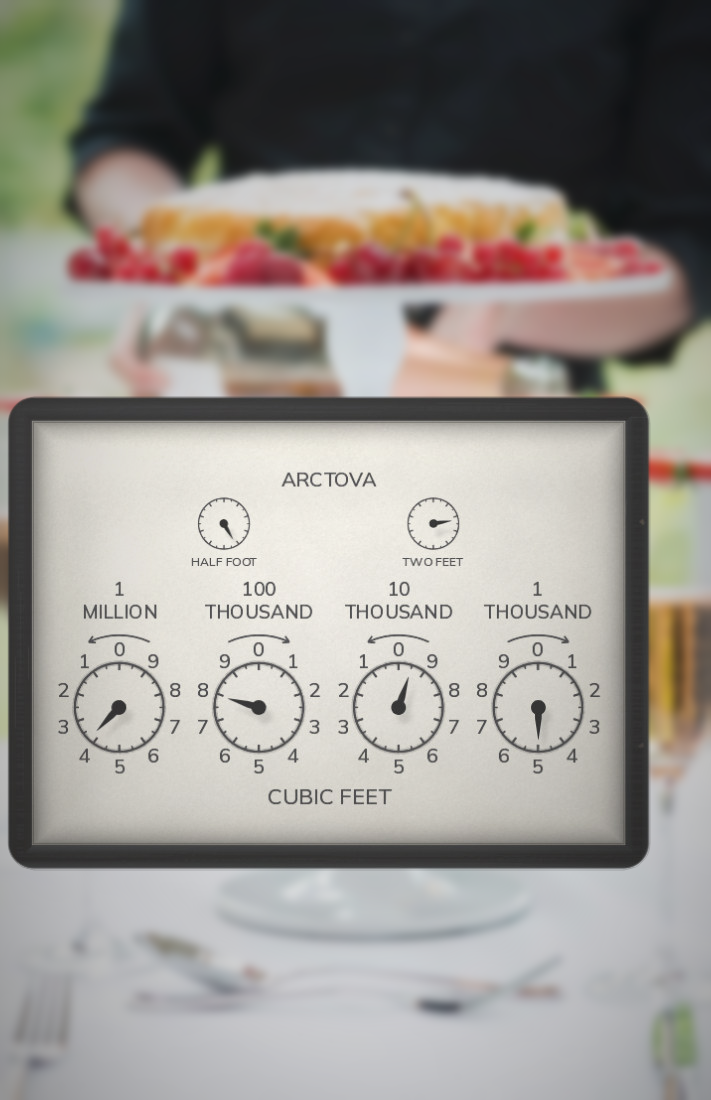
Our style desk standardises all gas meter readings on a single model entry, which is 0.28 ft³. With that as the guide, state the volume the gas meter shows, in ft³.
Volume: 379500 ft³
